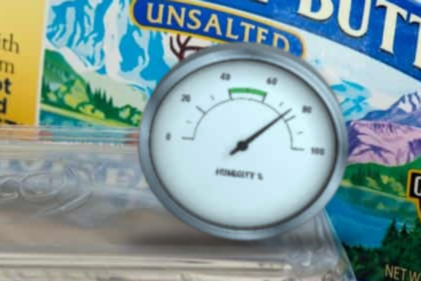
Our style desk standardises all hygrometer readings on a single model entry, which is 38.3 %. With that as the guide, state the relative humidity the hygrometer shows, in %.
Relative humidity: 75 %
